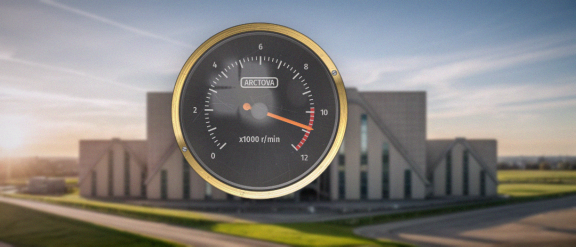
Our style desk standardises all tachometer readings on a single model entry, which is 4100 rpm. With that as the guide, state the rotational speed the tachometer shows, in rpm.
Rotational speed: 10800 rpm
